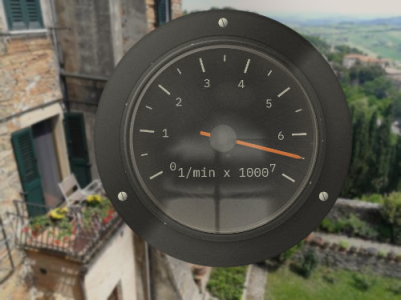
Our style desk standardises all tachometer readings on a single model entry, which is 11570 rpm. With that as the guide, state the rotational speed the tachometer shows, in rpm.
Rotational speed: 6500 rpm
